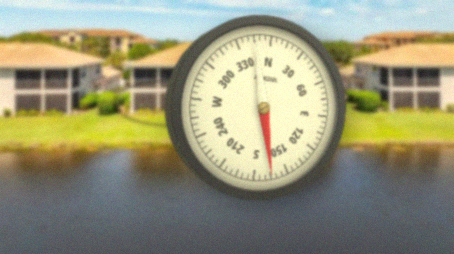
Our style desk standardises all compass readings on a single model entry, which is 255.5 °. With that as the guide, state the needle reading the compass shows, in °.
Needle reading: 165 °
